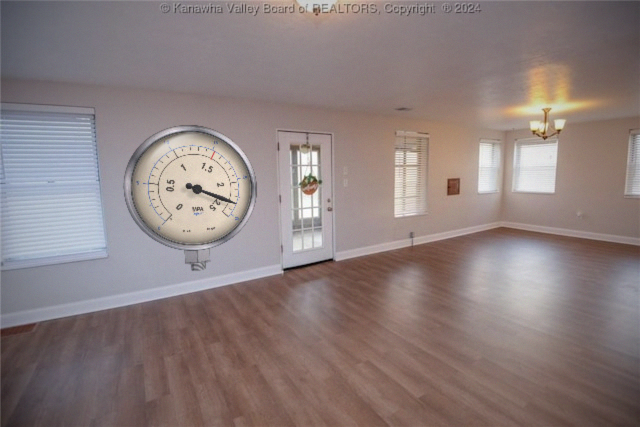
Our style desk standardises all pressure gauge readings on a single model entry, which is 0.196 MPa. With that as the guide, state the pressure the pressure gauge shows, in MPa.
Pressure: 2.3 MPa
